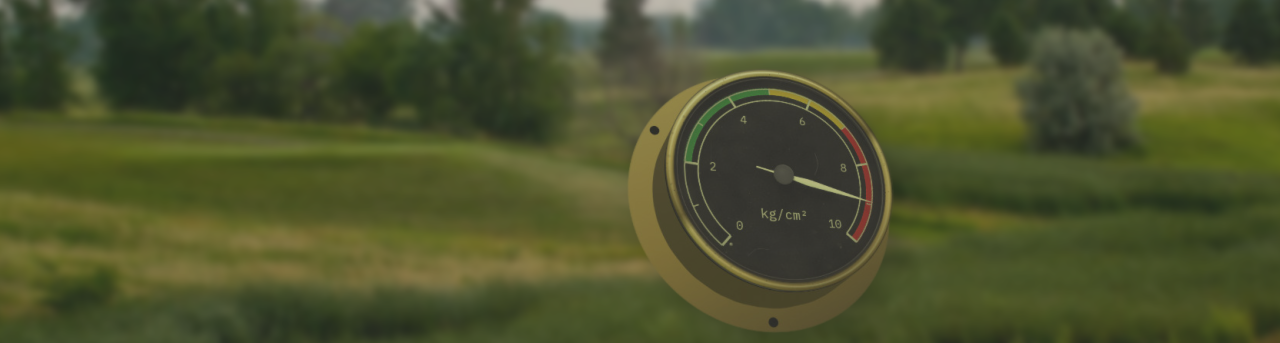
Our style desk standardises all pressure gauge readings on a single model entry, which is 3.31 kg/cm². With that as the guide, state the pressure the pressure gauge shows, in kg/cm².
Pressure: 9 kg/cm²
